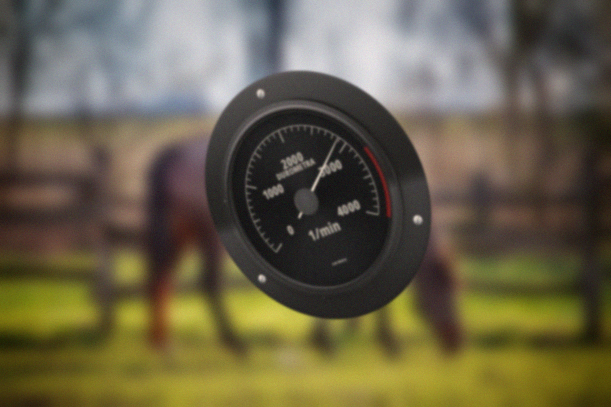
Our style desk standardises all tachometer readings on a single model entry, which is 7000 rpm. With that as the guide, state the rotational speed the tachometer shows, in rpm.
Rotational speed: 2900 rpm
